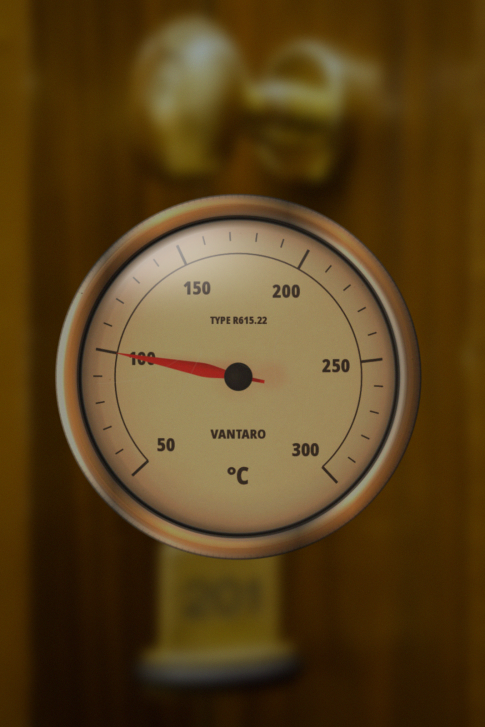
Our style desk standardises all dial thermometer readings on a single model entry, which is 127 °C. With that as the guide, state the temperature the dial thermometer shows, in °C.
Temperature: 100 °C
